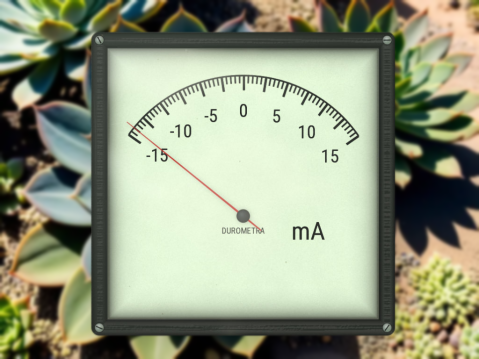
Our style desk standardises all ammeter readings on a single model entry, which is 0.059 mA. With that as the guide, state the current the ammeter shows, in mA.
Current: -14 mA
